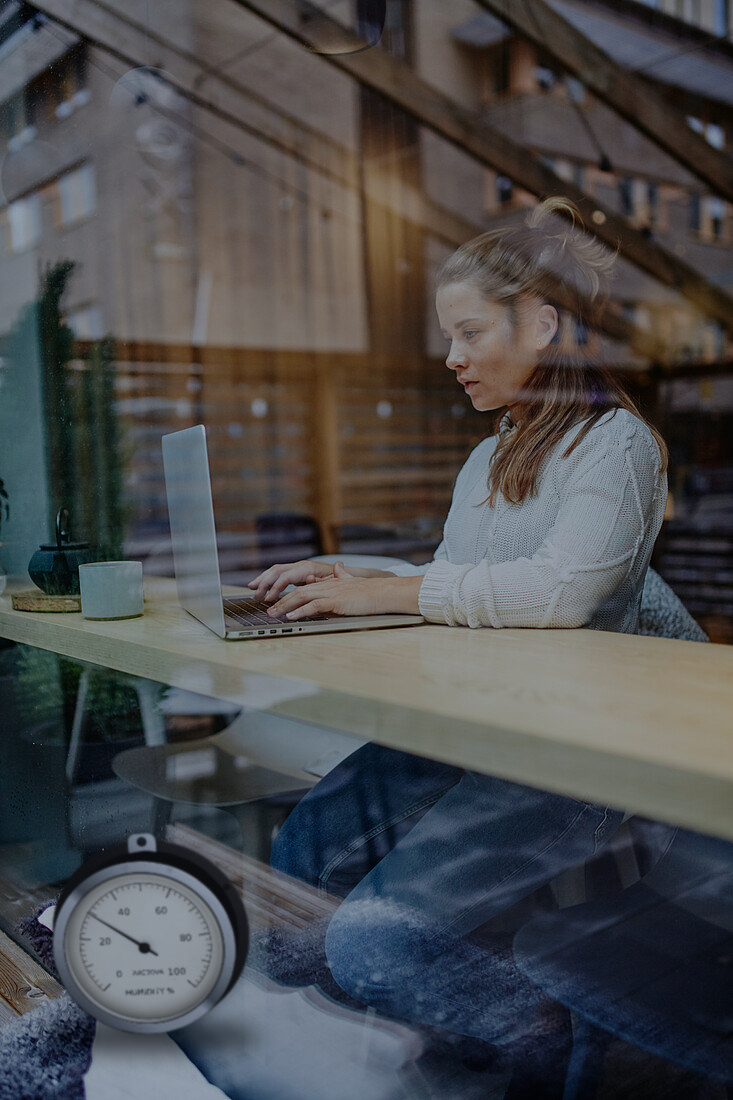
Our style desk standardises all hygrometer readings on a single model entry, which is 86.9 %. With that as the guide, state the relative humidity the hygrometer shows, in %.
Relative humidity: 30 %
